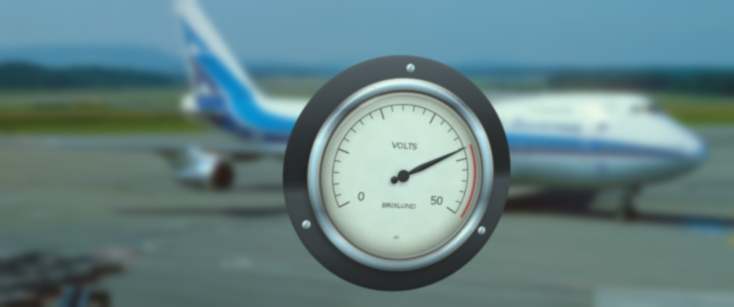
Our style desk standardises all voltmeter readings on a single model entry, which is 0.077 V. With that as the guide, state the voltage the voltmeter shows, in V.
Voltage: 38 V
